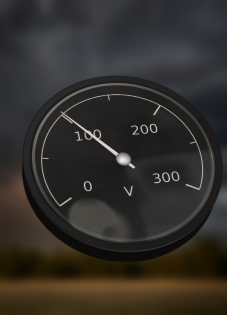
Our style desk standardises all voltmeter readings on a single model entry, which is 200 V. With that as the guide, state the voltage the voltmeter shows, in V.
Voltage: 100 V
